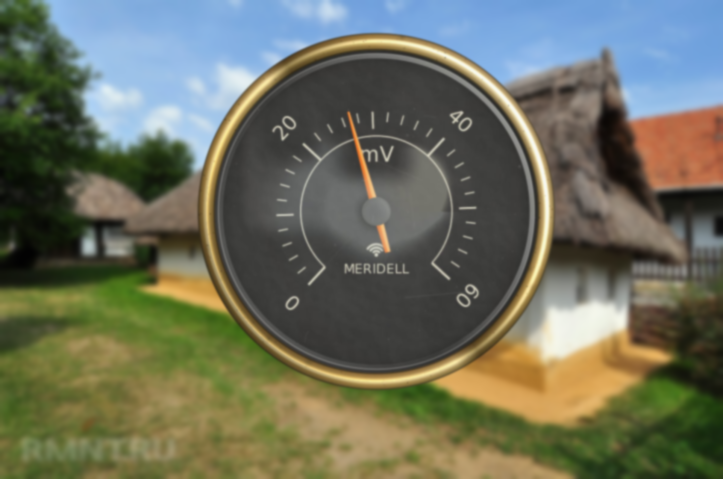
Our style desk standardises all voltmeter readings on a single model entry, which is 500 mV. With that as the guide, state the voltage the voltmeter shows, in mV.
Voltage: 27 mV
